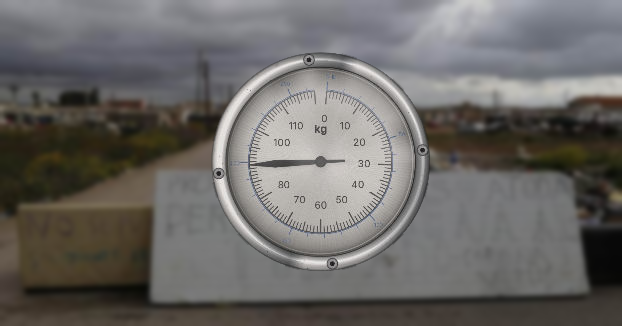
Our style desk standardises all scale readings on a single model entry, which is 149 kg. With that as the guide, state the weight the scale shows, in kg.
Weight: 90 kg
